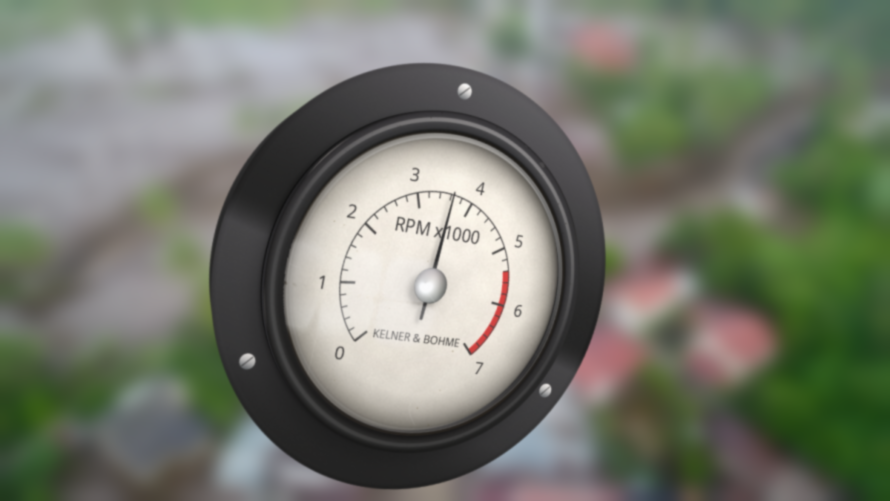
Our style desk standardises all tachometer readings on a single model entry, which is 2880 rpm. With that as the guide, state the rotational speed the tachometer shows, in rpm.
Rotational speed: 3600 rpm
